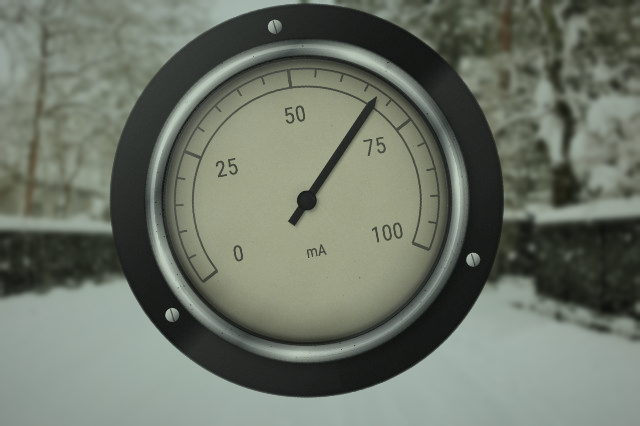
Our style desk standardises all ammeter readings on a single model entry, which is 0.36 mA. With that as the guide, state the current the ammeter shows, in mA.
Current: 67.5 mA
